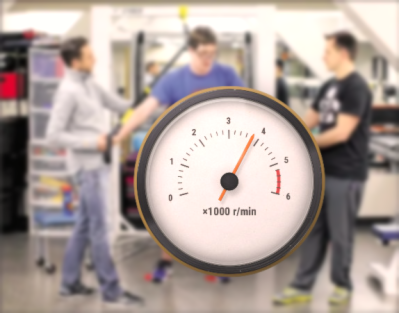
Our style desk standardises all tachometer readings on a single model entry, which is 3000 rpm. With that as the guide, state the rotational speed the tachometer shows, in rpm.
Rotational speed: 3800 rpm
